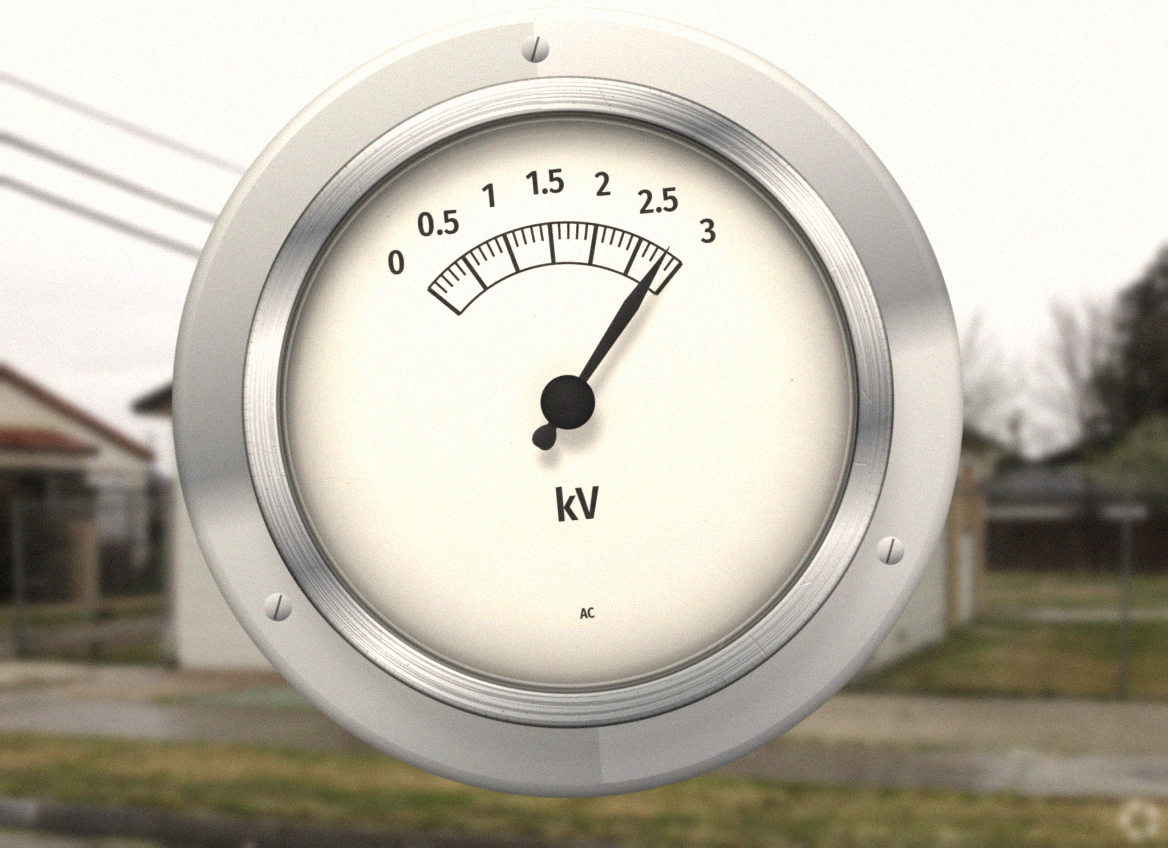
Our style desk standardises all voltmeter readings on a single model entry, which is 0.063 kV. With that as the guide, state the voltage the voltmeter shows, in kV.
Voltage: 2.8 kV
